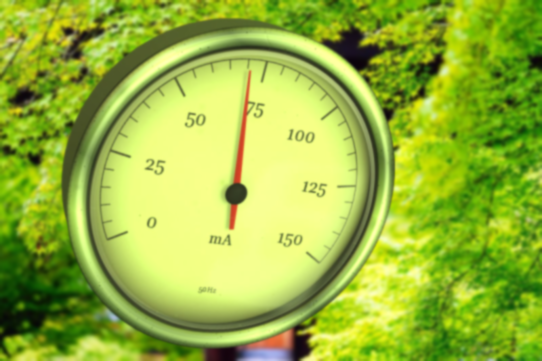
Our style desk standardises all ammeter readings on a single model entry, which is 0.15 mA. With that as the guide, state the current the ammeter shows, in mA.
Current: 70 mA
